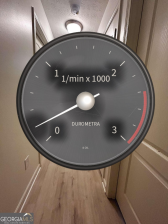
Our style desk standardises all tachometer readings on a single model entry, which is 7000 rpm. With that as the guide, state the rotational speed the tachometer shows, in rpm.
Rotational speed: 200 rpm
